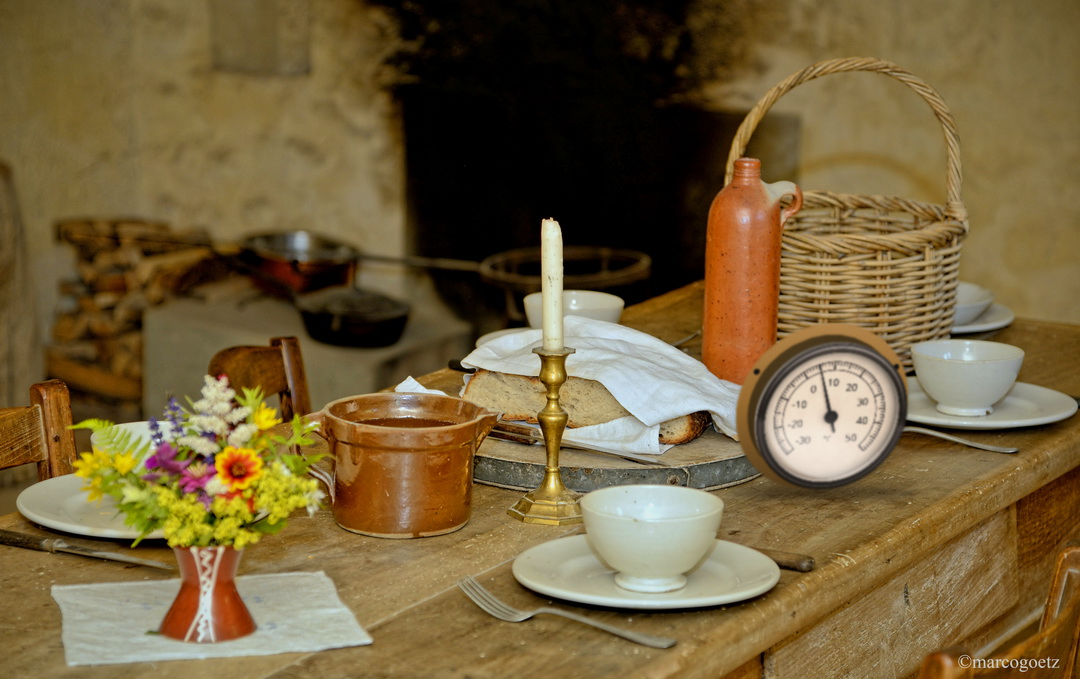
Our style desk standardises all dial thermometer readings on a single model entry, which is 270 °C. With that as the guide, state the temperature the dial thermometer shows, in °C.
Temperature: 5 °C
